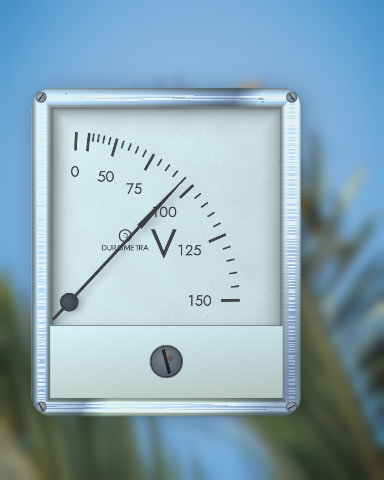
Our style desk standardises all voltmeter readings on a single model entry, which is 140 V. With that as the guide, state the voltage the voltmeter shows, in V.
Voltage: 95 V
